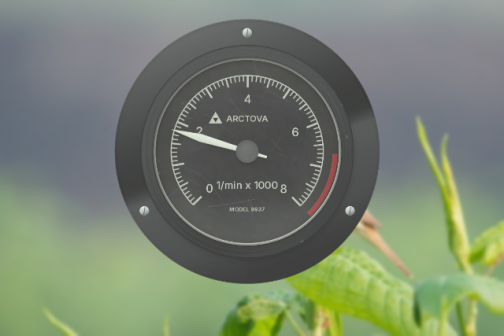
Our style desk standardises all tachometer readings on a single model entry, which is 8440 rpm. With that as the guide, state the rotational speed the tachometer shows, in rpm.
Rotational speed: 1800 rpm
